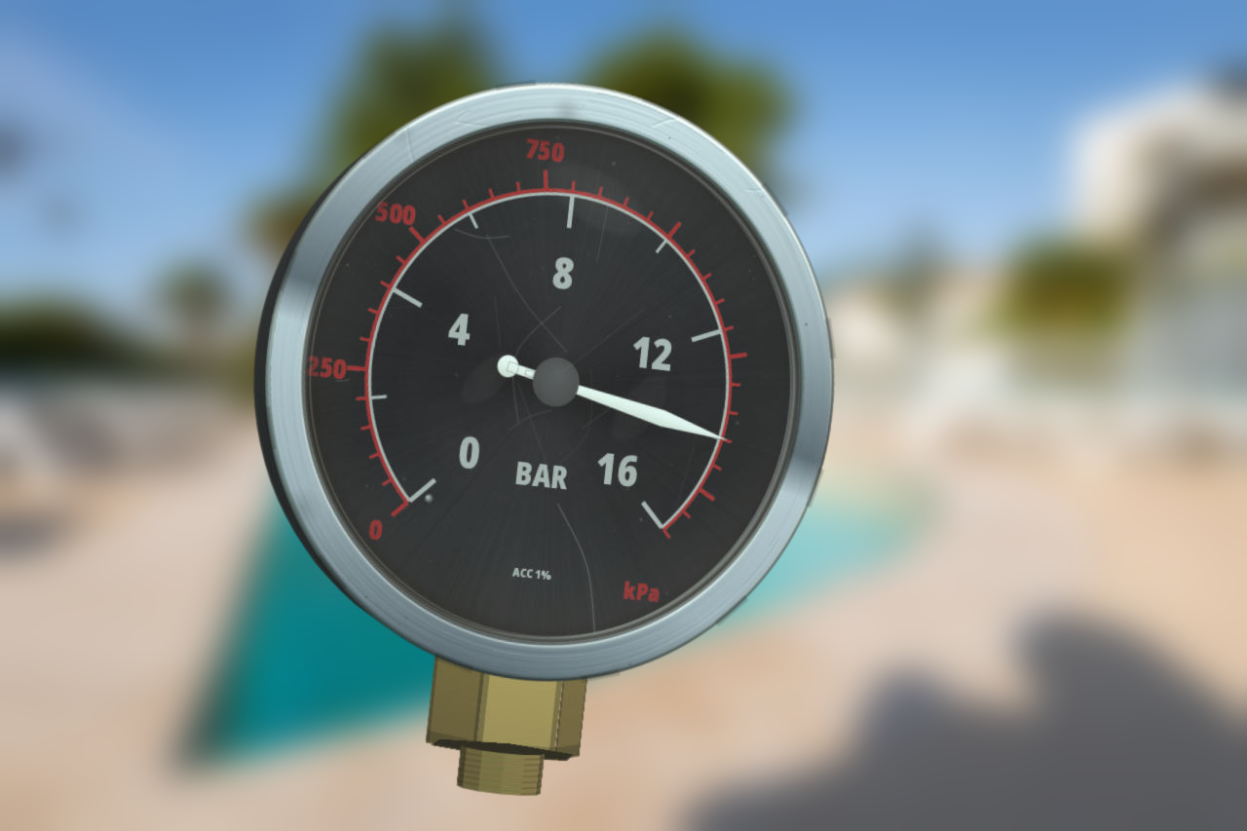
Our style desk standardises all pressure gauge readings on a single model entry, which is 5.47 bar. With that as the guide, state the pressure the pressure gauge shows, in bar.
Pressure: 14 bar
